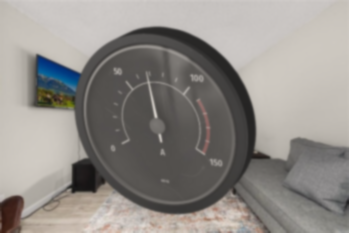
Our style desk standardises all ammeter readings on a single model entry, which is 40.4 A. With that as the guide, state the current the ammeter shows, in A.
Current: 70 A
